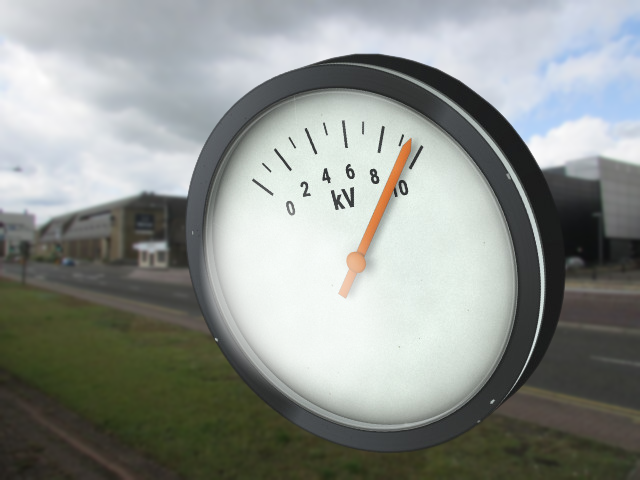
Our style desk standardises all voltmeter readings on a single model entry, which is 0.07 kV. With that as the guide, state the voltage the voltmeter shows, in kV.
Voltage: 9.5 kV
